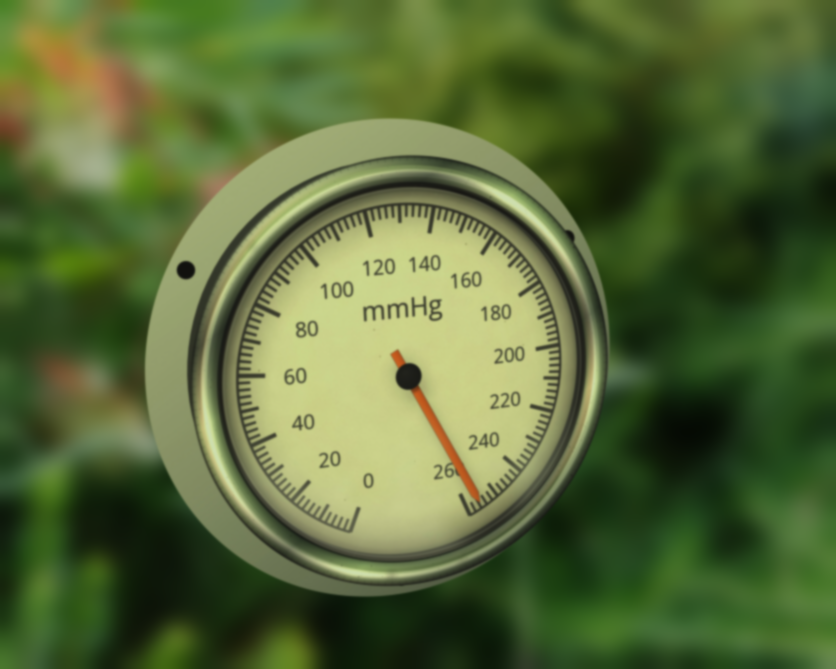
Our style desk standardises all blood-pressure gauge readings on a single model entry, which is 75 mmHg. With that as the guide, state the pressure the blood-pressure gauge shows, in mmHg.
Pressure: 256 mmHg
